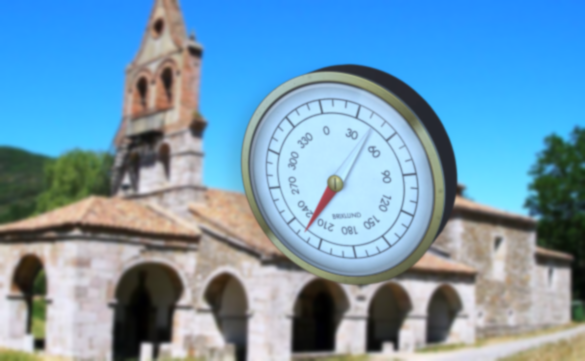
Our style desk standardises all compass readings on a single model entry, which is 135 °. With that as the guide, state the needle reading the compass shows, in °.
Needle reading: 225 °
